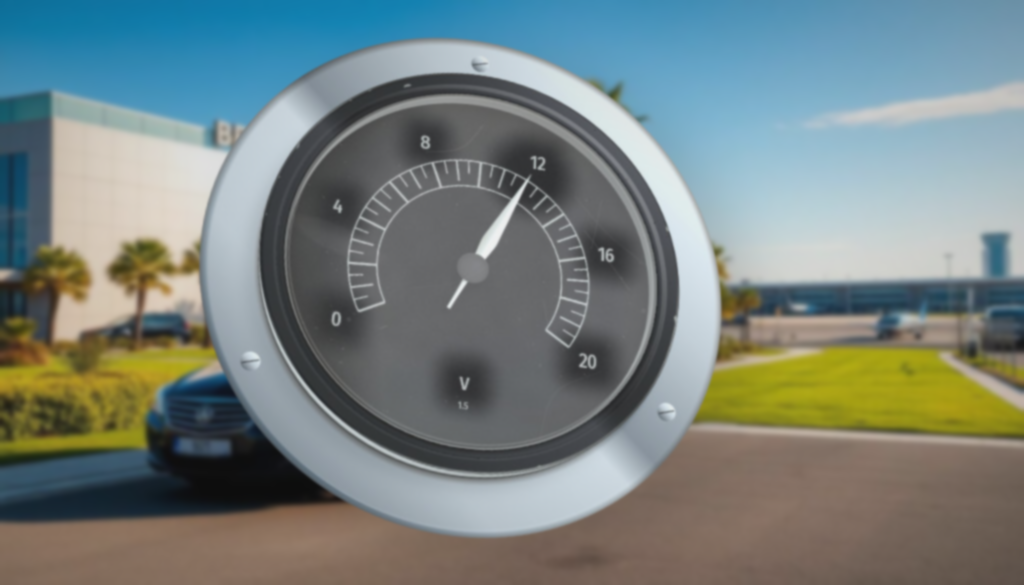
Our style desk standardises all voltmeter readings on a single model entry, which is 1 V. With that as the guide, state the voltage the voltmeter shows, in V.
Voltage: 12 V
